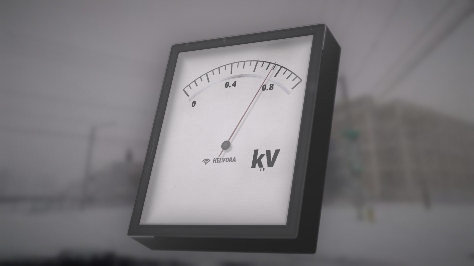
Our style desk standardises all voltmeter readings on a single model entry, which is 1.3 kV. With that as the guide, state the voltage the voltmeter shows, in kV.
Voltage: 0.75 kV
